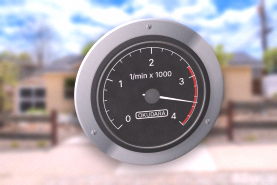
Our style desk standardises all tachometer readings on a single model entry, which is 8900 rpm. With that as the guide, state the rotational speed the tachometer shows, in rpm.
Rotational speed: 3500 rpm
